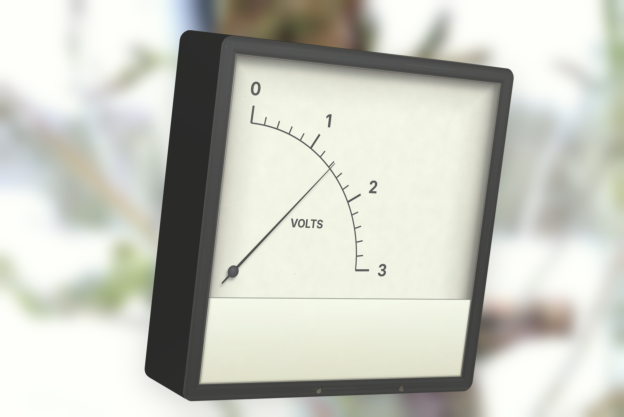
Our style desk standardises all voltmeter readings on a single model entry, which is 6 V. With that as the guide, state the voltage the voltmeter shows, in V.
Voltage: 1.4 V
